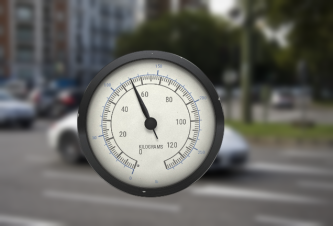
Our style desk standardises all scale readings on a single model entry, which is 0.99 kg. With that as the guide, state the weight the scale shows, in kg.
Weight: 55 kg
